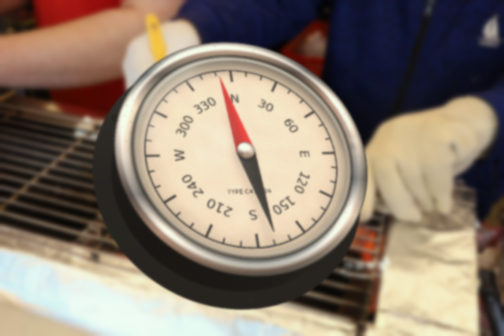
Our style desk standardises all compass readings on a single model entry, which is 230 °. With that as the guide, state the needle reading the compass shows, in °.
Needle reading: 350 °
